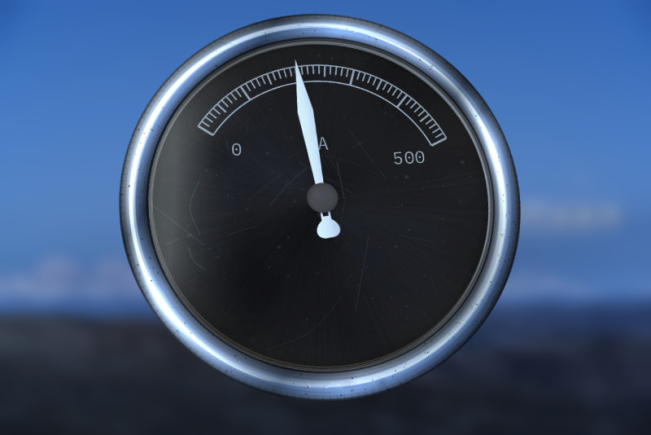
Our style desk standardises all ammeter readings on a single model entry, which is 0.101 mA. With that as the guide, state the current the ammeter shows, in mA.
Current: 200 mA
